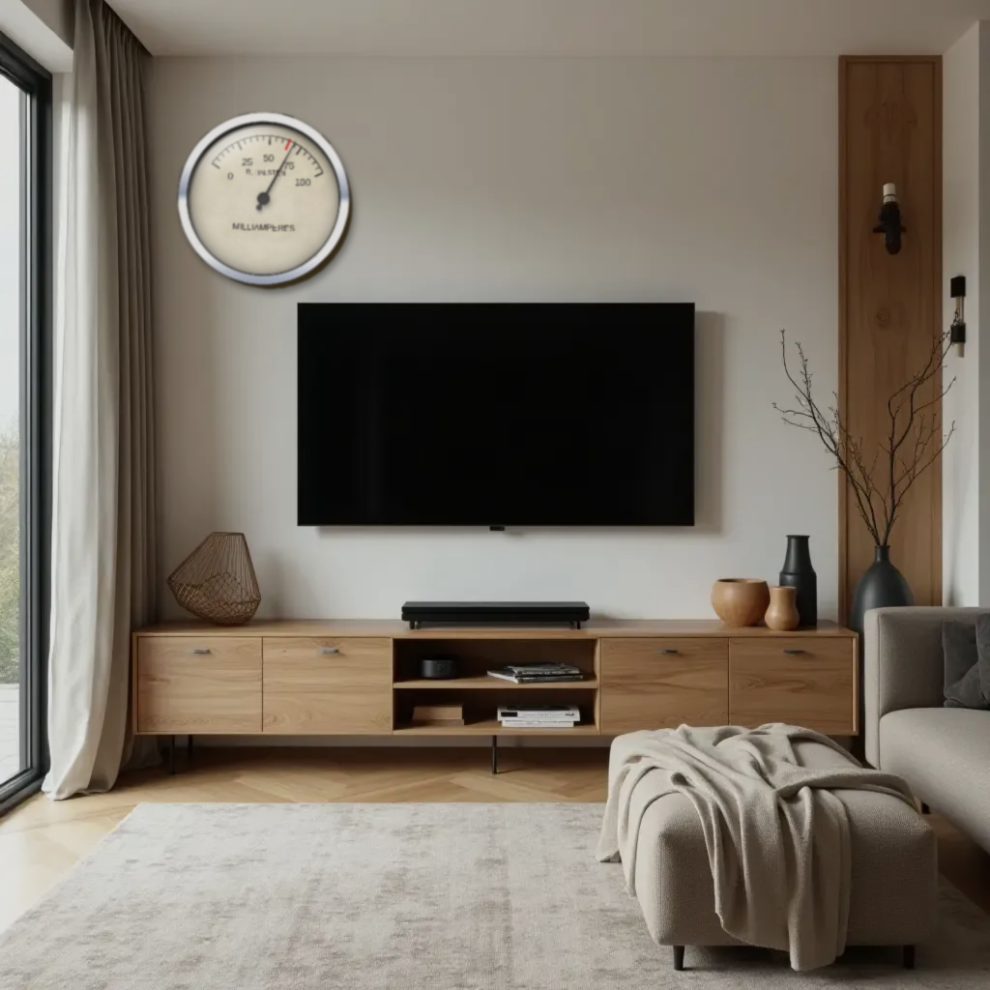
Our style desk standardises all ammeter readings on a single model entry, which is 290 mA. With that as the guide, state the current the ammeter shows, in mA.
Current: 70 mA
